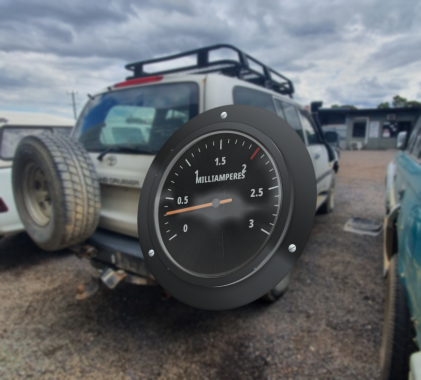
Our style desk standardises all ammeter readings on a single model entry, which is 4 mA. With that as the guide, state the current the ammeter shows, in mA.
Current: 0.3 mA
